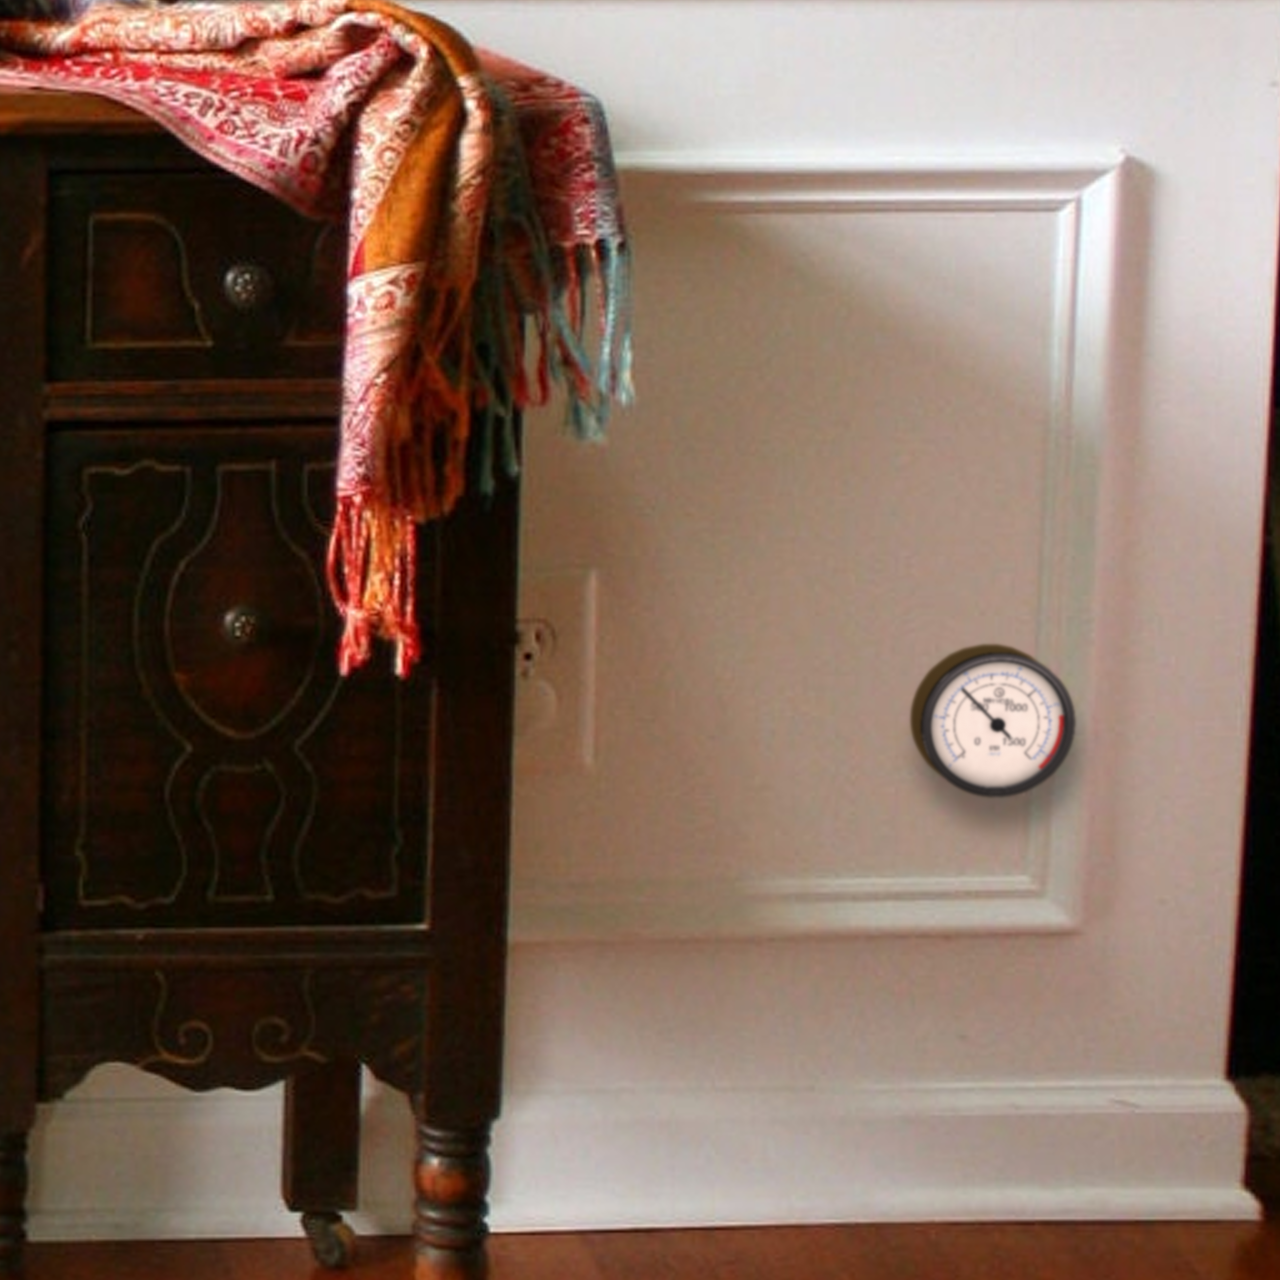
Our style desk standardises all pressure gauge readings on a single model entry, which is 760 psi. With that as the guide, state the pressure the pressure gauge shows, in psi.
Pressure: 500 psi
